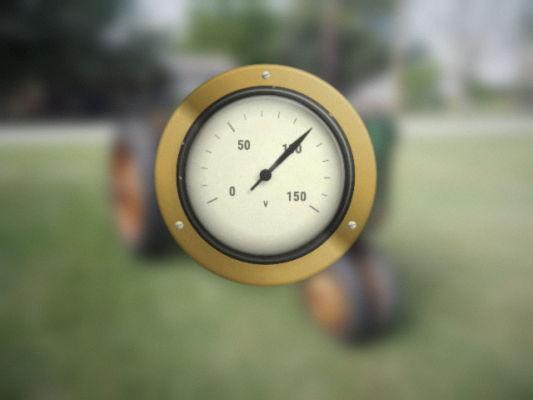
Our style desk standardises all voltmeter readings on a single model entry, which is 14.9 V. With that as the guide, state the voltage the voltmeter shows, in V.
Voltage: 100 V
